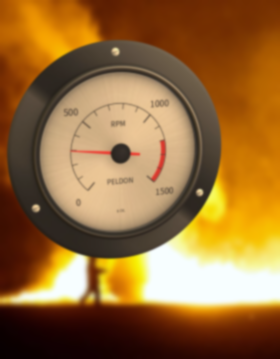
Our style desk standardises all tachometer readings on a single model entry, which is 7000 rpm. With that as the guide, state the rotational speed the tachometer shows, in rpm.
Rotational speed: 300 rpm
